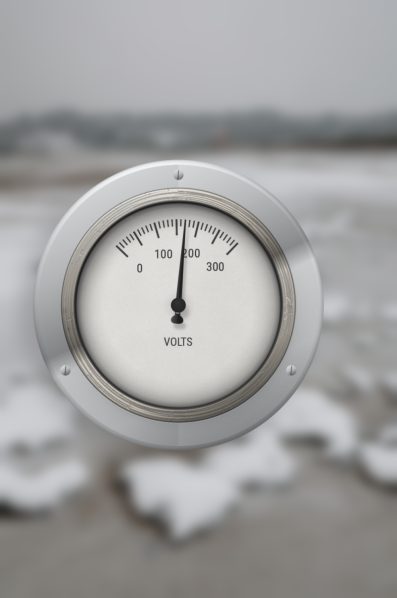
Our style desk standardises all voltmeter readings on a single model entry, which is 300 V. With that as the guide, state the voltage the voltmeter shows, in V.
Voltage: 170 V
